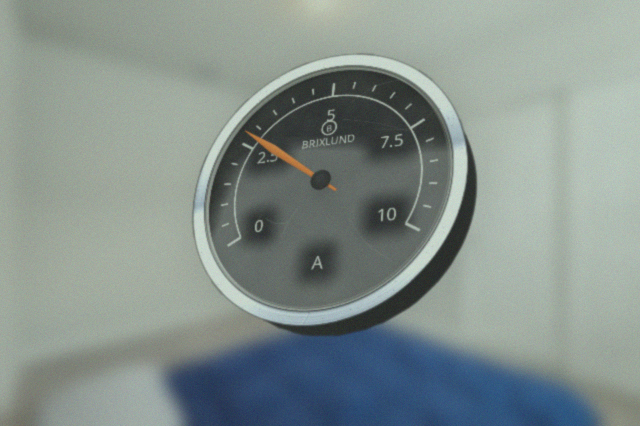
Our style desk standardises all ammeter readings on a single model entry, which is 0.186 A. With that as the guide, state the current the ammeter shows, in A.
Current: 2.75 A
